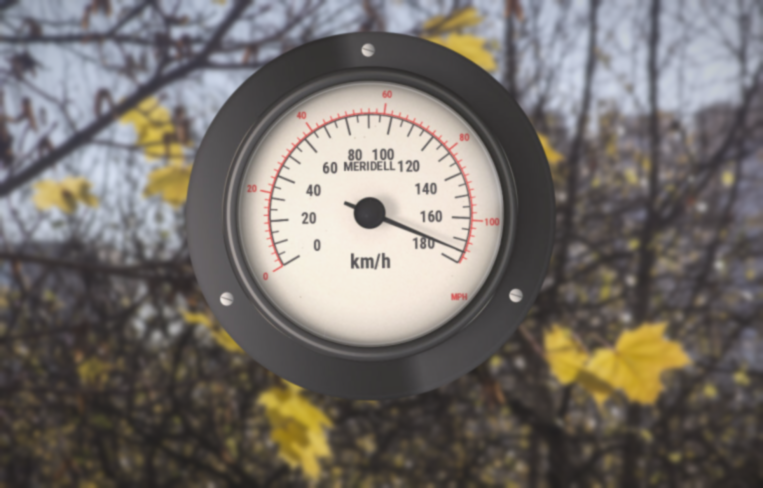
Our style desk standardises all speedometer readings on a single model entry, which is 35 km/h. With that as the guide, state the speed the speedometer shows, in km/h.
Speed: 175 km/h
